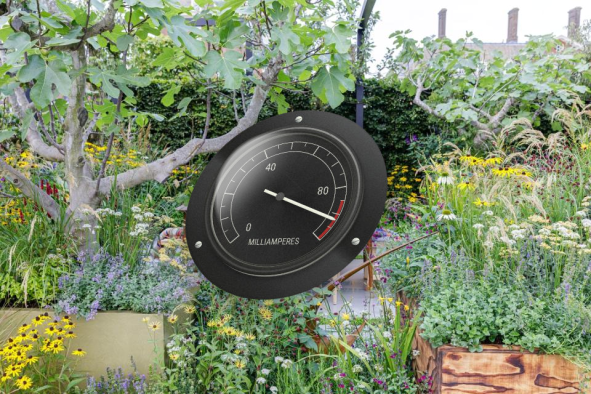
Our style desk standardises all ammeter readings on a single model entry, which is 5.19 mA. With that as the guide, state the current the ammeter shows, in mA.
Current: 92.5 mA
